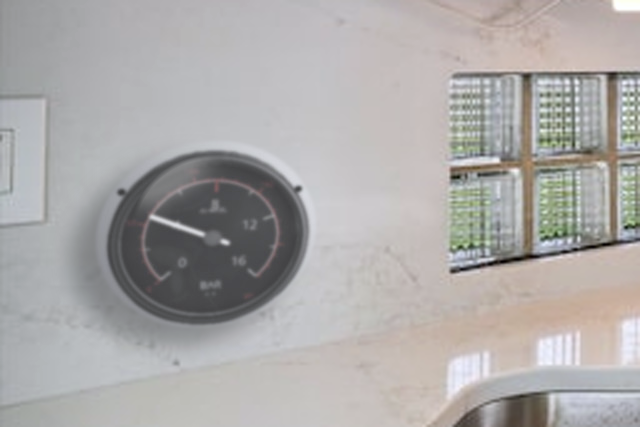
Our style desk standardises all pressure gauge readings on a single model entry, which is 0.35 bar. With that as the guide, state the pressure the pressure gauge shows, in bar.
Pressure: 4 bar
